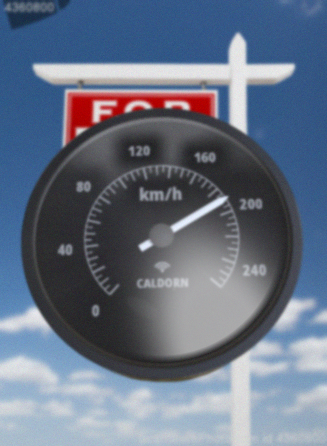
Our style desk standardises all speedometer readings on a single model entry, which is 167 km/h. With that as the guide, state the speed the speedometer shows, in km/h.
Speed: 190 km/h
